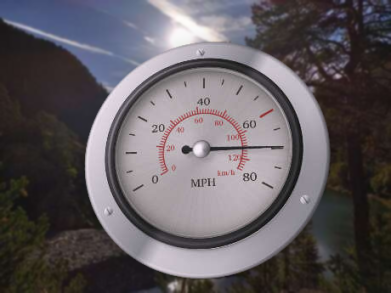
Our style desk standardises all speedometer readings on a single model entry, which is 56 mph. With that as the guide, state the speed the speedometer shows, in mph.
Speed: 70 mph
